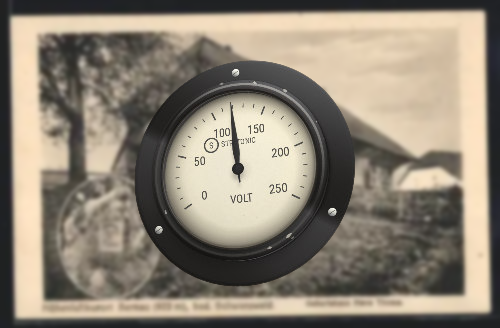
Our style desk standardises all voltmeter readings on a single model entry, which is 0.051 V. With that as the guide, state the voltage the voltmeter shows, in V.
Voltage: 120 V
